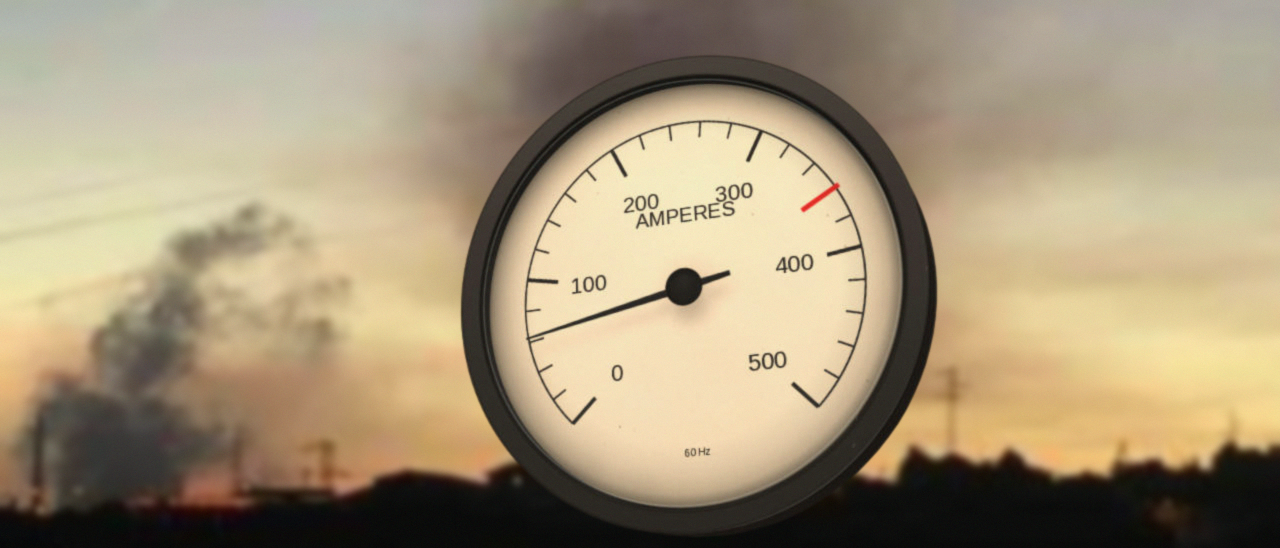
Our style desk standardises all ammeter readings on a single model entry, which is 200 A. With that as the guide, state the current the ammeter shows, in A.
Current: 60 A
